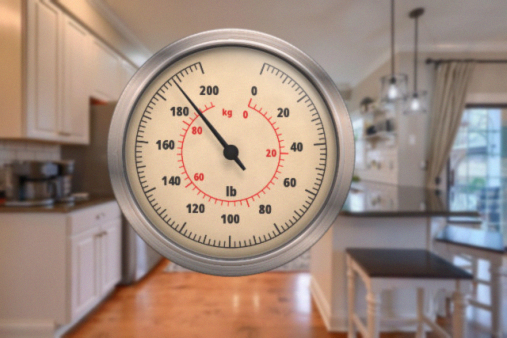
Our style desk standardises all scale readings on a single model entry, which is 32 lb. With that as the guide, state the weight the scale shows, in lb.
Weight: 188 lb
